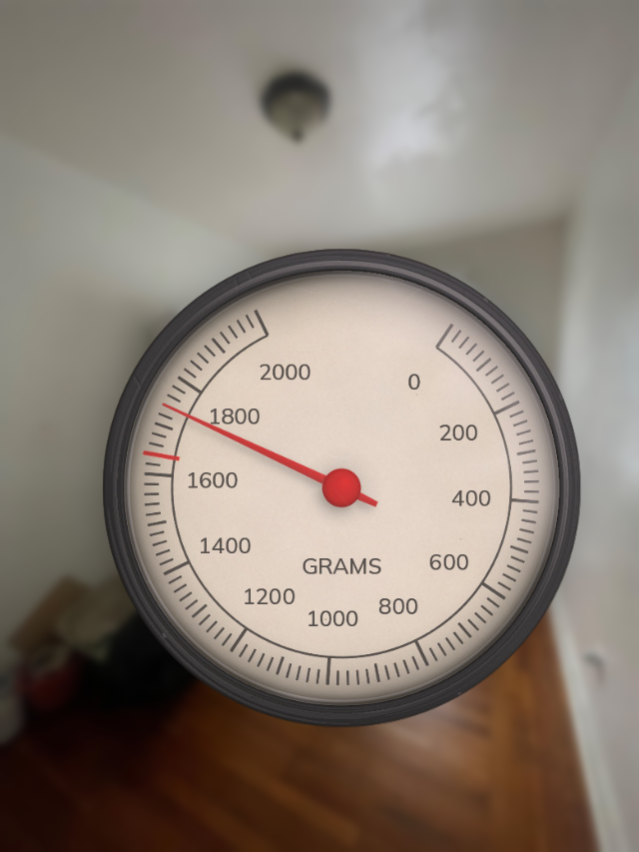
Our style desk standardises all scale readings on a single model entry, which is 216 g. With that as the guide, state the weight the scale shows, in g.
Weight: 1740 g
